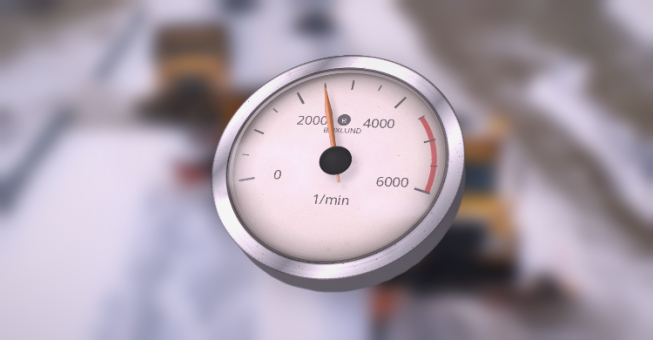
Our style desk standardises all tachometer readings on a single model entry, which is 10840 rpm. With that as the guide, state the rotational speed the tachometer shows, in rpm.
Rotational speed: 2500 rpm
